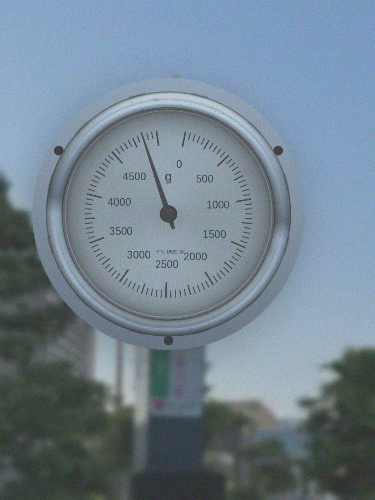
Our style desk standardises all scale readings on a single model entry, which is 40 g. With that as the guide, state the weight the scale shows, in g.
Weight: 4850 g
